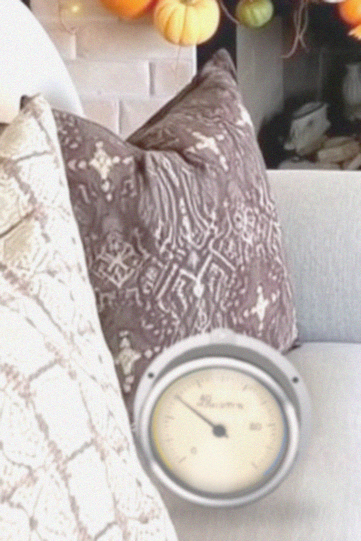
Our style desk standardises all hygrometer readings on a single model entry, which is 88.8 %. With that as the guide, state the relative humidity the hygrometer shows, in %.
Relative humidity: 30 %
